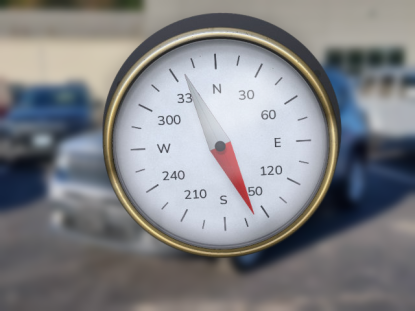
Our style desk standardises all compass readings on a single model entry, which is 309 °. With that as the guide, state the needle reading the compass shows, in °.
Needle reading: 157.5 °
